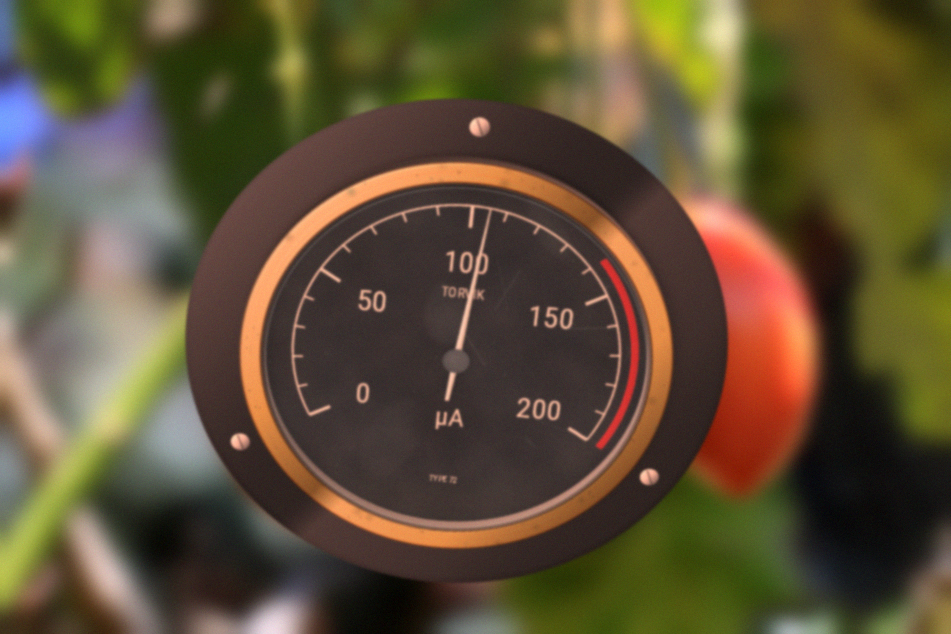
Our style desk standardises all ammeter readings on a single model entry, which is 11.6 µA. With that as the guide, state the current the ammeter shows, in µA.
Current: 105 µA
